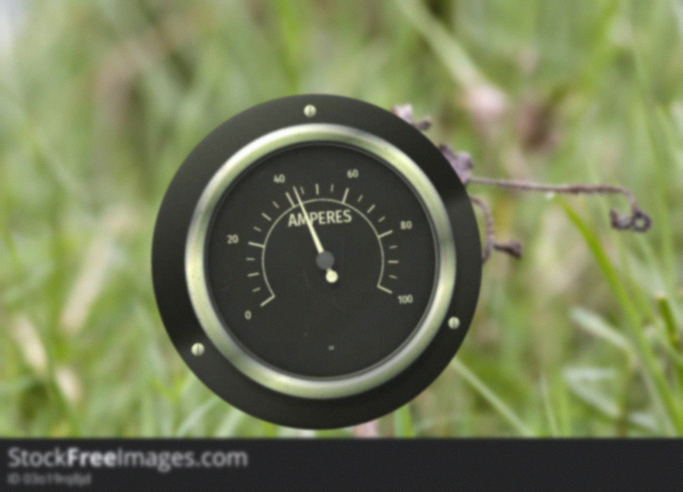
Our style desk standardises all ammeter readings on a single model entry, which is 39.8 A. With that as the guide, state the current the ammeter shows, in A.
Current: 42.5 A
